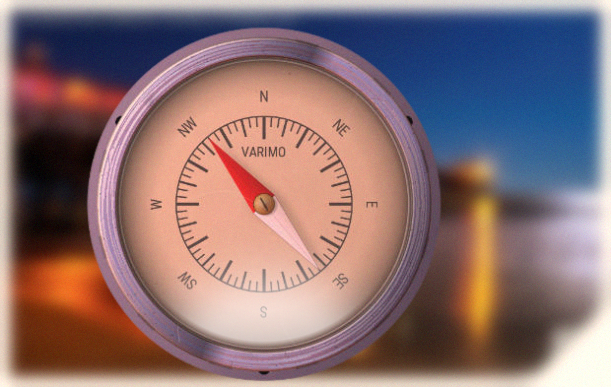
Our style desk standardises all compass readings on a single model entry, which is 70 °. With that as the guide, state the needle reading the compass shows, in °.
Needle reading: 320 °
